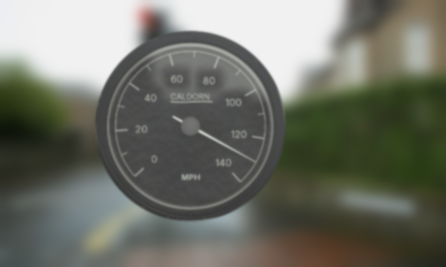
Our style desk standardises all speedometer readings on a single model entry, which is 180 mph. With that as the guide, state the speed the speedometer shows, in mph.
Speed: 130 mph
